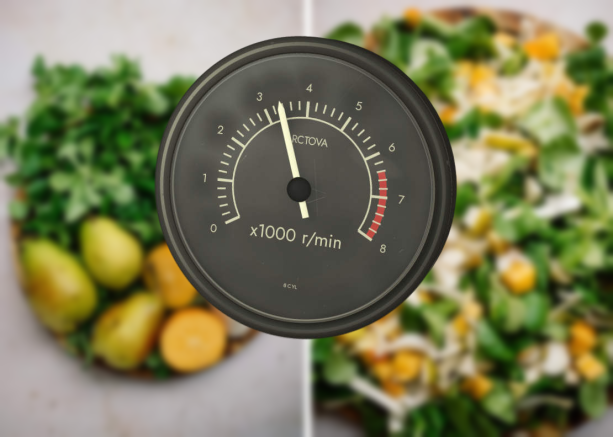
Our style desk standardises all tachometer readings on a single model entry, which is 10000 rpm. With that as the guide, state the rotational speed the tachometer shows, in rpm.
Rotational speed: 3400 rpm
